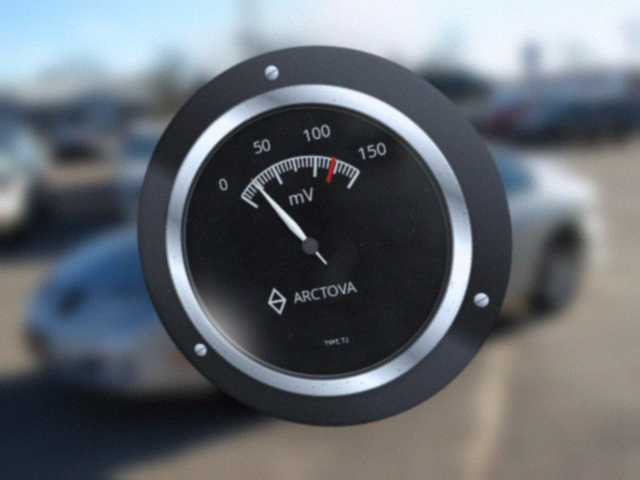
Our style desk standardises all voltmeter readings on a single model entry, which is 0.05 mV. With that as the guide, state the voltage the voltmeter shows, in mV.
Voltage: 25 mV
